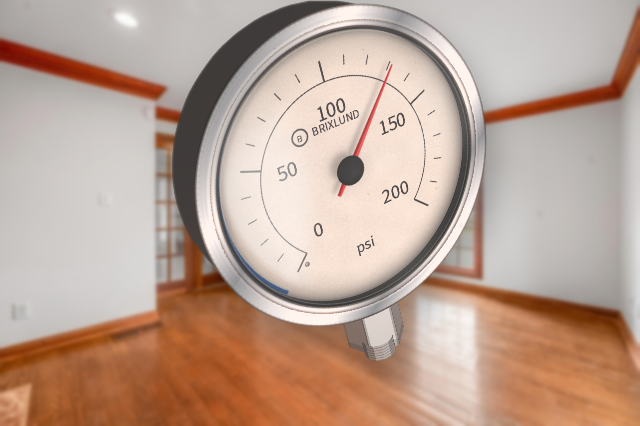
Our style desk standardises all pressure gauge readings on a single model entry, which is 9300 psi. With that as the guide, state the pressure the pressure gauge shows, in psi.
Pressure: 130 psi
